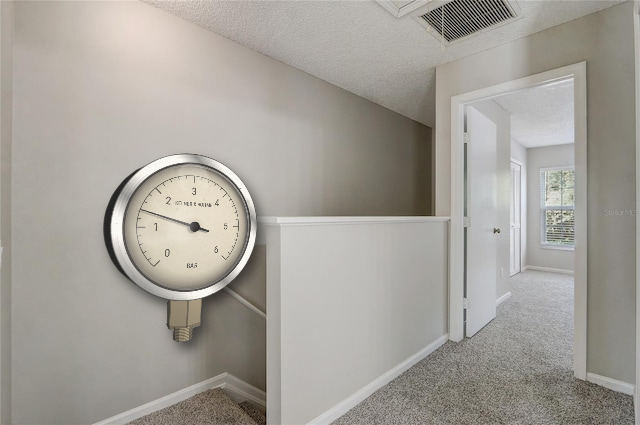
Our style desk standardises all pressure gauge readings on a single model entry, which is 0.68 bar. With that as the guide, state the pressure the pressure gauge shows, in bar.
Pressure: 1.4 bar
